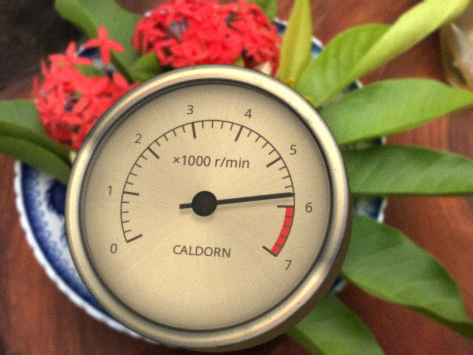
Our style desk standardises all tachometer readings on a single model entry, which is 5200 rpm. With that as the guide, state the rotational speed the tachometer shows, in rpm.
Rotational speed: 5800 rpm
